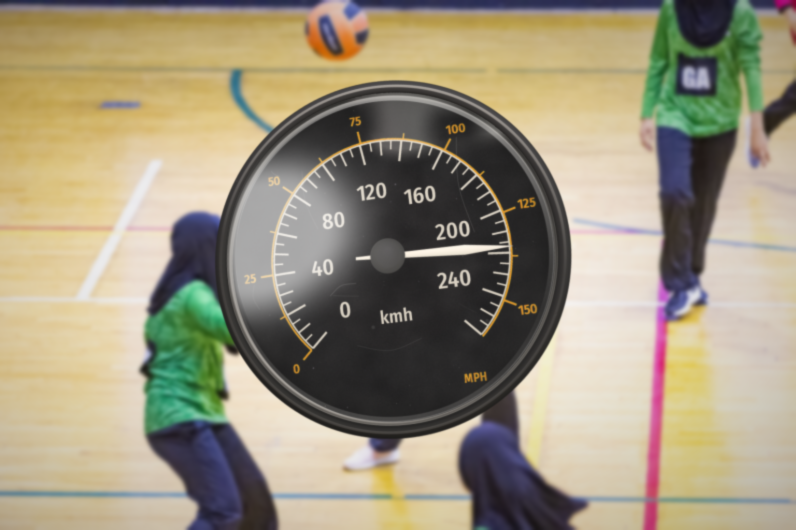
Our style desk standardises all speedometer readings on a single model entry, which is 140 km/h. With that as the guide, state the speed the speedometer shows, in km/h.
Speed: 217.5 km/h
